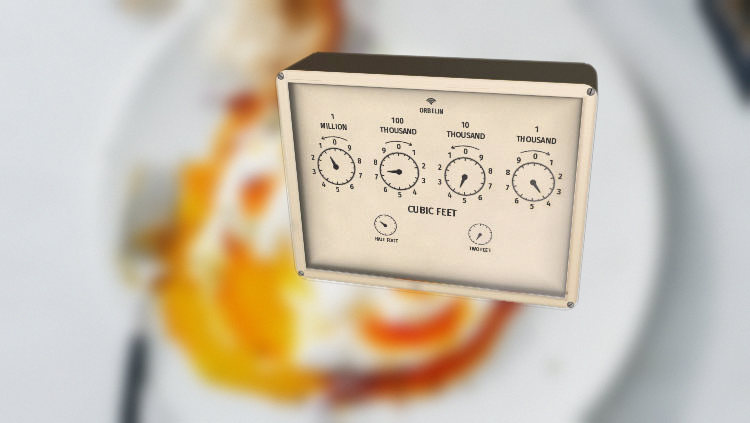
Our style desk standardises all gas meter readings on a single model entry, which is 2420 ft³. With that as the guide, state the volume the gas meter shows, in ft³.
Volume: 74400 ft³
